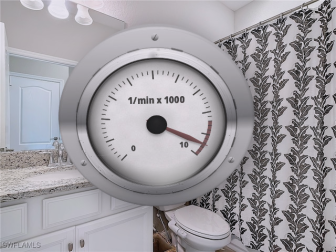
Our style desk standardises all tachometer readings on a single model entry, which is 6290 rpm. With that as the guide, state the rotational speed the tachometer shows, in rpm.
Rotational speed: 9400 rpm
